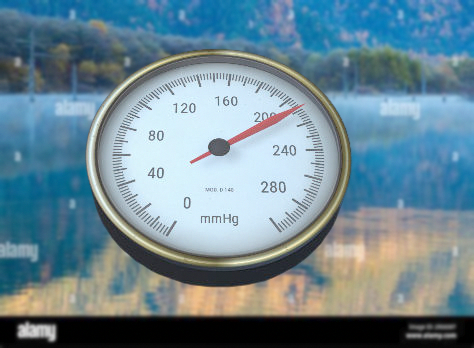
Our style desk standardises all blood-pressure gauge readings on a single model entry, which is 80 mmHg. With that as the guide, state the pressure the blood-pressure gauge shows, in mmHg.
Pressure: 210 mmHg
